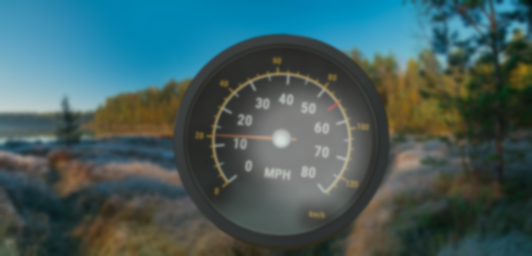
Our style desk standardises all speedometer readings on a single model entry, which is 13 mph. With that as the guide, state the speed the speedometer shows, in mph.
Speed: 12.5 mph
